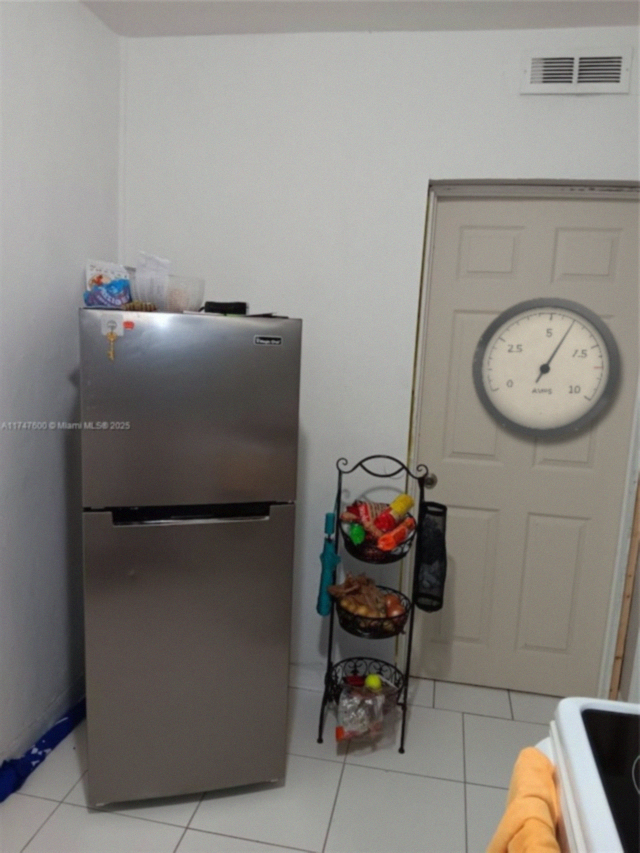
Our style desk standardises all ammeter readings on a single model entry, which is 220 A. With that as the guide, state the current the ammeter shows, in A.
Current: 6 A
